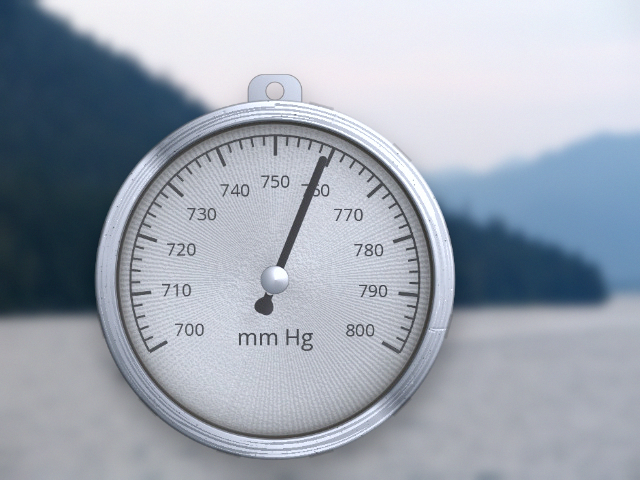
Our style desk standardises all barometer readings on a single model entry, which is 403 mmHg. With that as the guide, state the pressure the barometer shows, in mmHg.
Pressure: 759 mmHg
